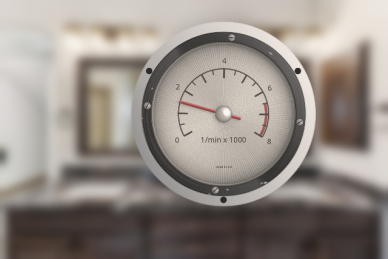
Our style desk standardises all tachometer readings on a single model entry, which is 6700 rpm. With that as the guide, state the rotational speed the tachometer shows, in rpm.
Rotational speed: 1500 rpm
